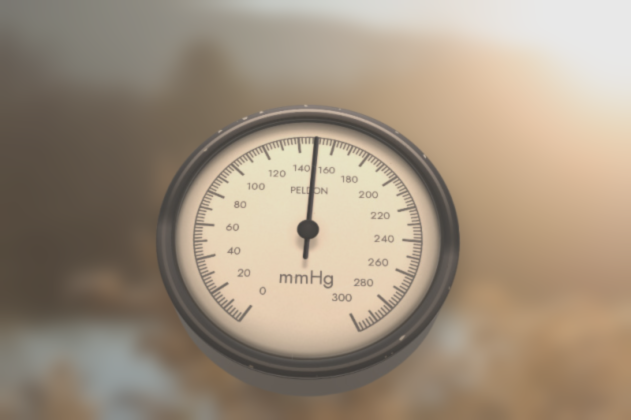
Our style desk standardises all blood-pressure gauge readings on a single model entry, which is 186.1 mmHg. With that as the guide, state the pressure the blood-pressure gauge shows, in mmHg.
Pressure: 150 mmHg
